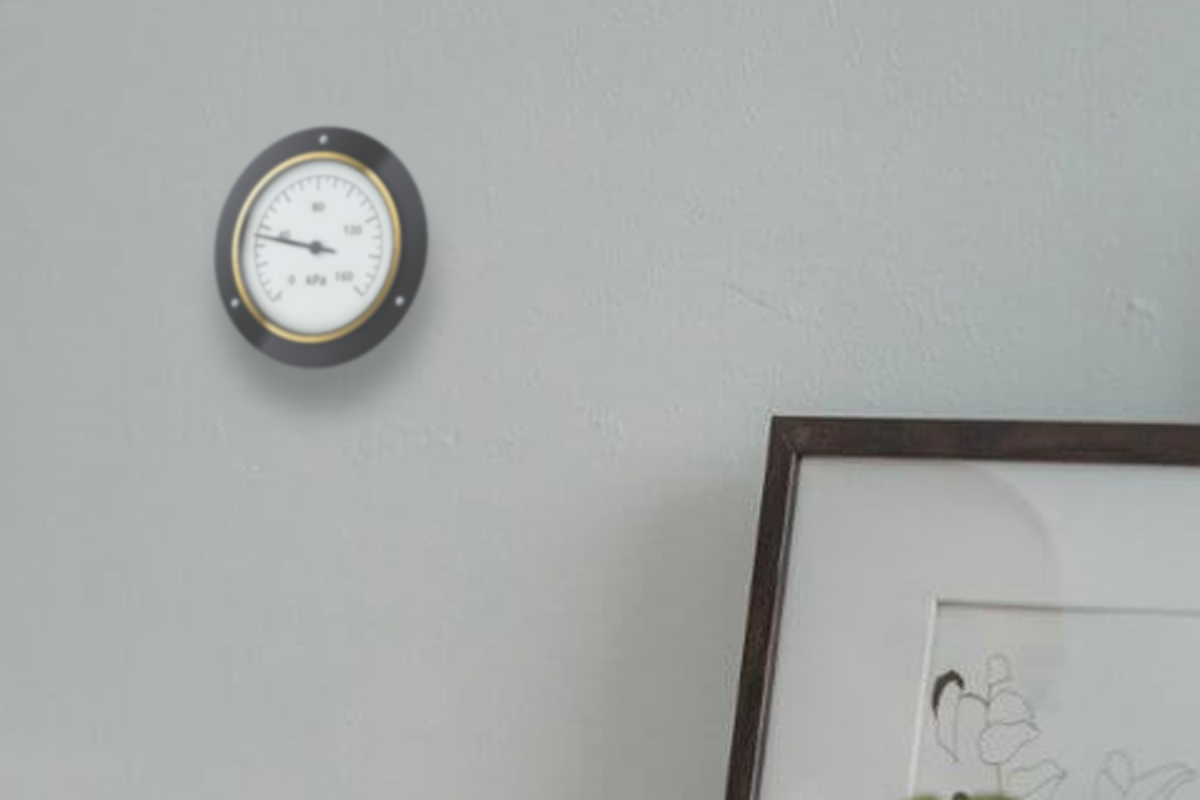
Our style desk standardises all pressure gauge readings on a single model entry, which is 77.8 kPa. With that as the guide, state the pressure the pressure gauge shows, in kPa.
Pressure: 35 kPa
